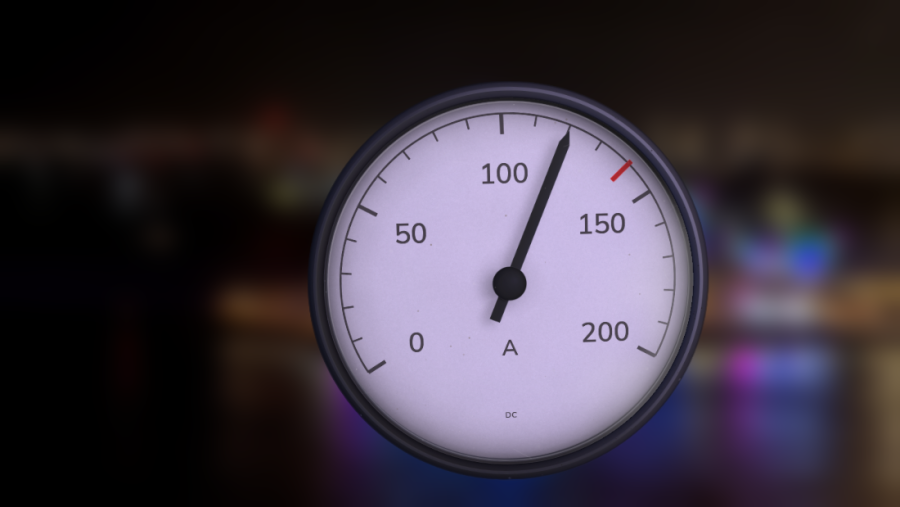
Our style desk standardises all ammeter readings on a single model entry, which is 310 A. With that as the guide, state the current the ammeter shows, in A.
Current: 120 A
